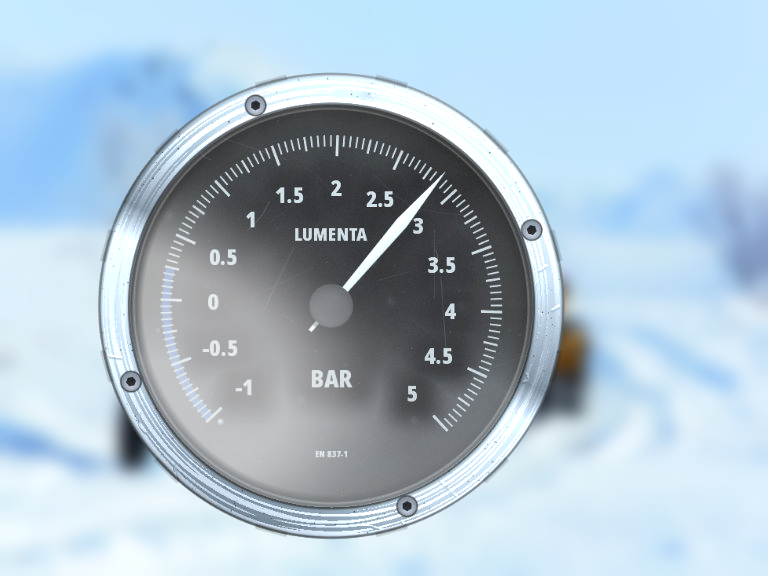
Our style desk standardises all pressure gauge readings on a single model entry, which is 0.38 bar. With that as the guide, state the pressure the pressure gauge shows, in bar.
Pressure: 2.85 bar
